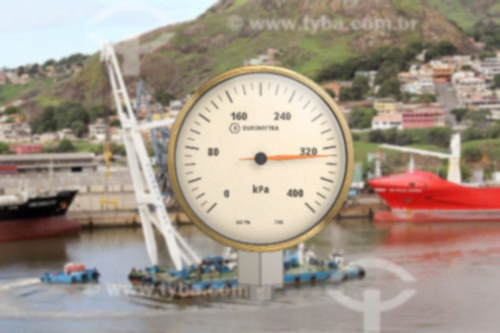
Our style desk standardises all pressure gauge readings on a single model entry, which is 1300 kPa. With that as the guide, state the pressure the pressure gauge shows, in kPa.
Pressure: 330 kPa
